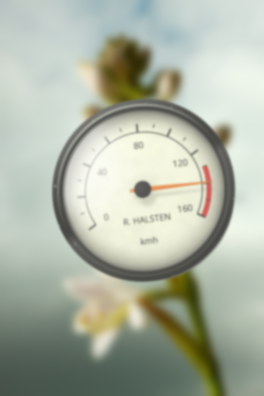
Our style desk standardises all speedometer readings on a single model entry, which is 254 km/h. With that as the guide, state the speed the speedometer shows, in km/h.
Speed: 140 km/h
